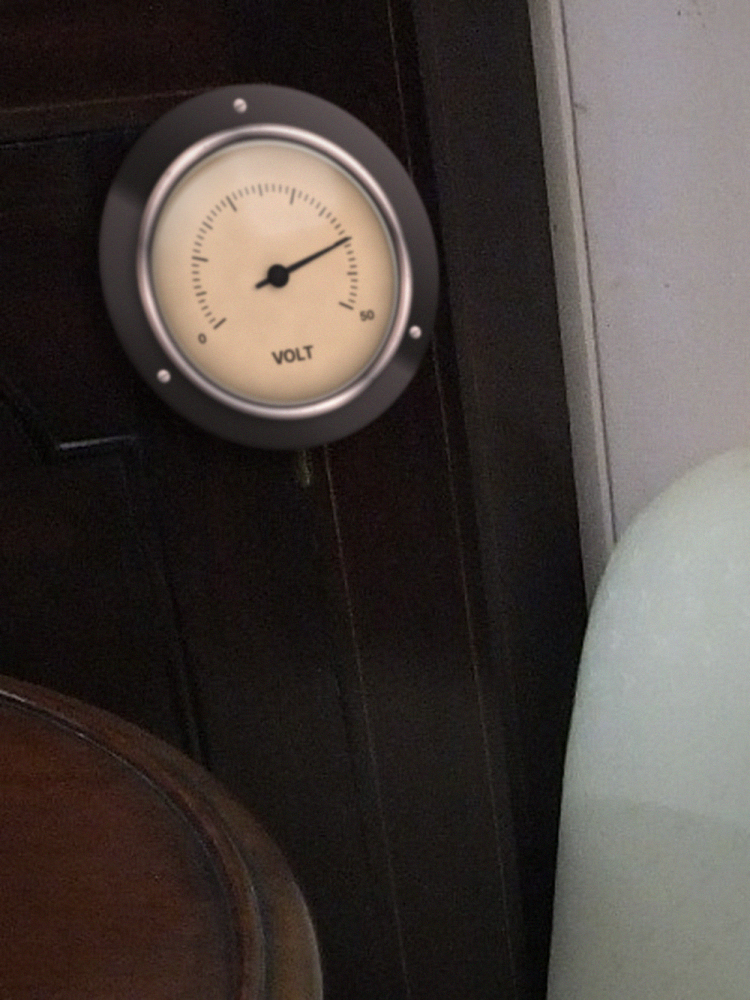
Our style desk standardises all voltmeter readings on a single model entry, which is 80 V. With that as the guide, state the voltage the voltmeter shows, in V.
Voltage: 40 V
